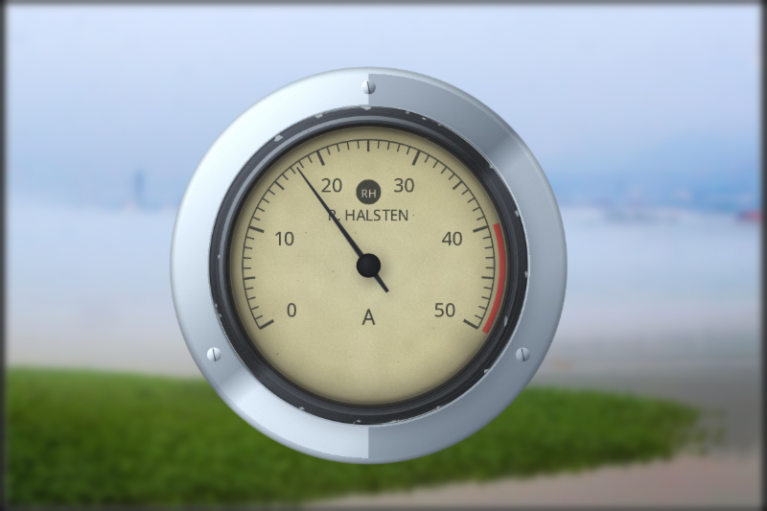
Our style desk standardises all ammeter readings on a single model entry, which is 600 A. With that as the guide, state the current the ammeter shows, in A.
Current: 17.5 A
